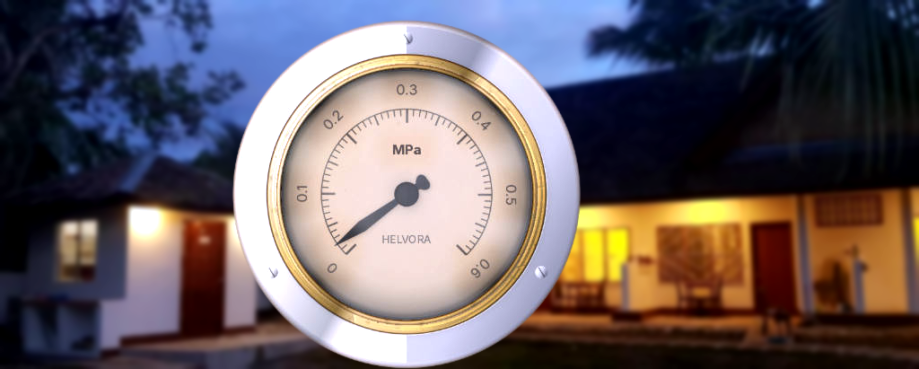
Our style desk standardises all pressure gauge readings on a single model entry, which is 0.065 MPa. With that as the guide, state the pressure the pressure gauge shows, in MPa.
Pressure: 0.02 MPa
